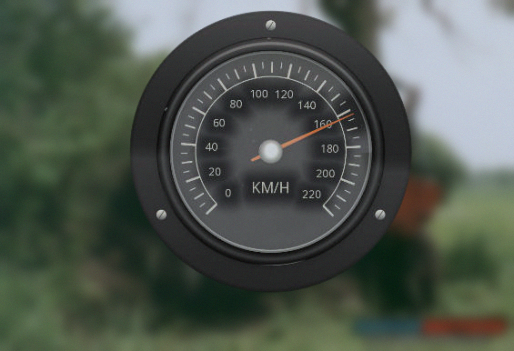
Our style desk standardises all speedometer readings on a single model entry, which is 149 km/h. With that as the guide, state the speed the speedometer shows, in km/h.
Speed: 162.5 km/h
